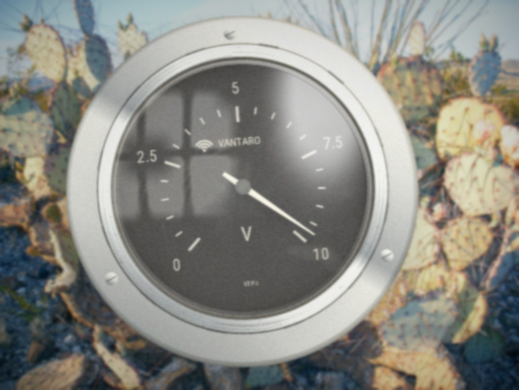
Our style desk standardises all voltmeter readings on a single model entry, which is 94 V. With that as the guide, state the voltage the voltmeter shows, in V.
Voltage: 9.75 V
